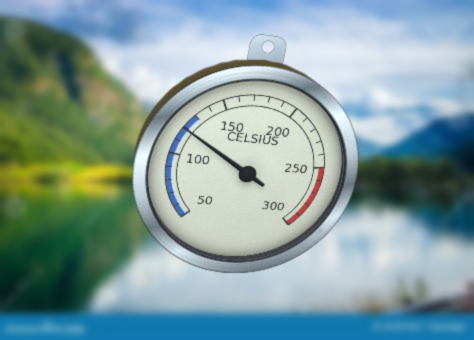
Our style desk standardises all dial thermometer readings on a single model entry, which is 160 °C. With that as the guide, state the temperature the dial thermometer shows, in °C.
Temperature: 120 °C
